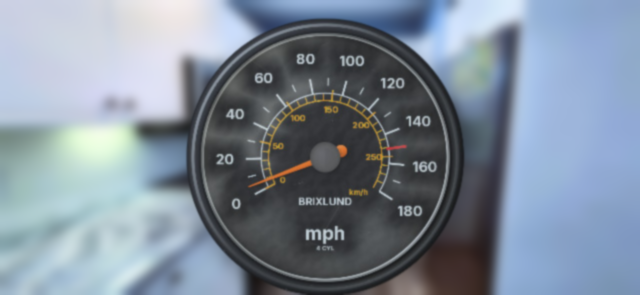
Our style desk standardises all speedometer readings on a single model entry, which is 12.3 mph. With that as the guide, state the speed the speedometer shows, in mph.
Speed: 5 mph
